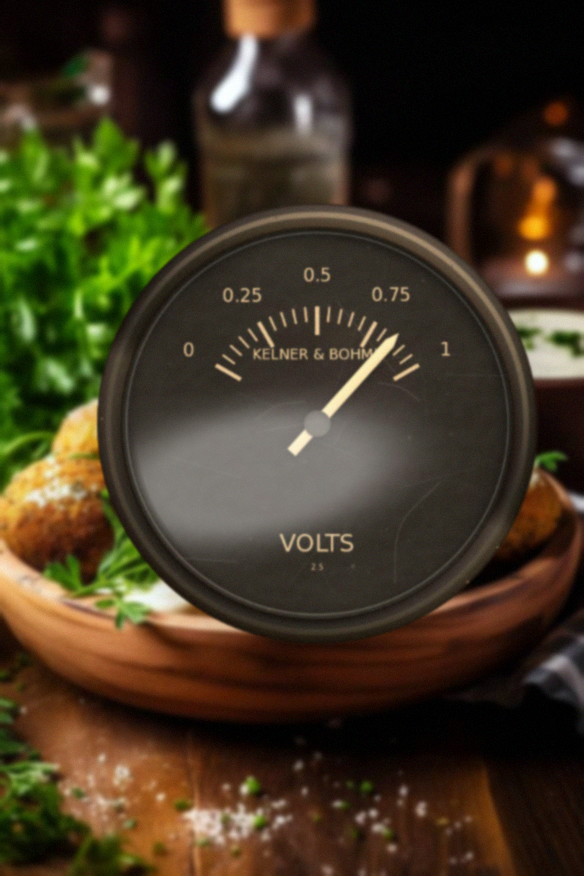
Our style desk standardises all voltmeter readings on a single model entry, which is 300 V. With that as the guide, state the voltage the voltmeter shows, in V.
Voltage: 0.85 V
